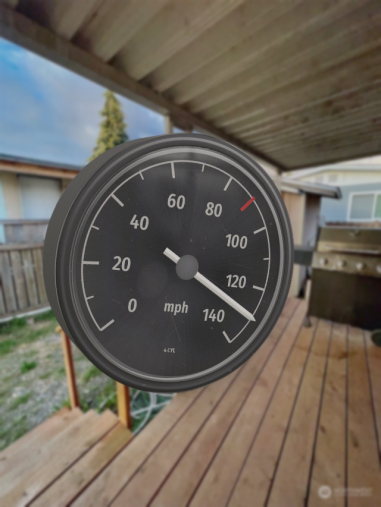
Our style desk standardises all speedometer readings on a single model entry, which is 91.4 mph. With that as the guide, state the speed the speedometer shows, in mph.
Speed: 130 mph
